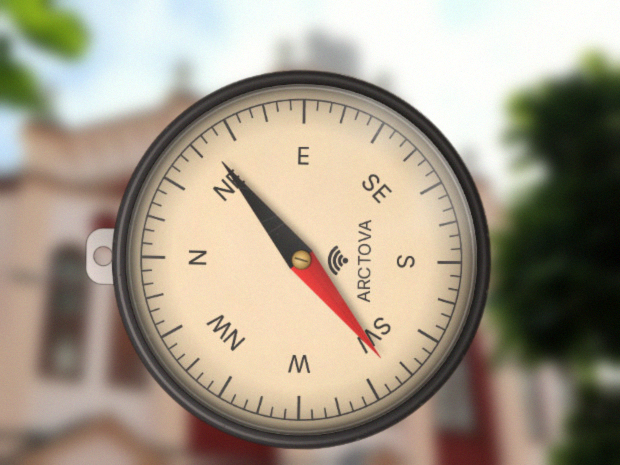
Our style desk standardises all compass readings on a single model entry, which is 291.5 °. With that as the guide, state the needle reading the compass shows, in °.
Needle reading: 230 °
